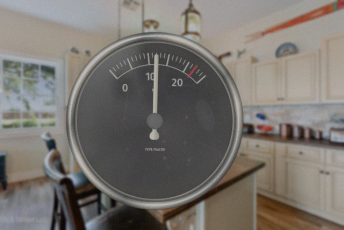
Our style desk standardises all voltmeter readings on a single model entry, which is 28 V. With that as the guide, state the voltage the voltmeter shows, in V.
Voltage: 12 V
